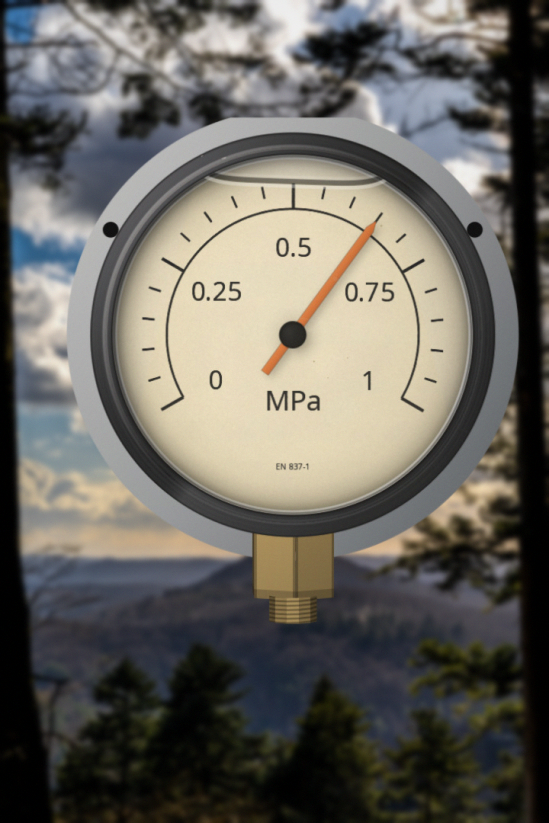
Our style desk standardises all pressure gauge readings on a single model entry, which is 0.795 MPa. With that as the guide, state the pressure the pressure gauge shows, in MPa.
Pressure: 0.65 MPa
